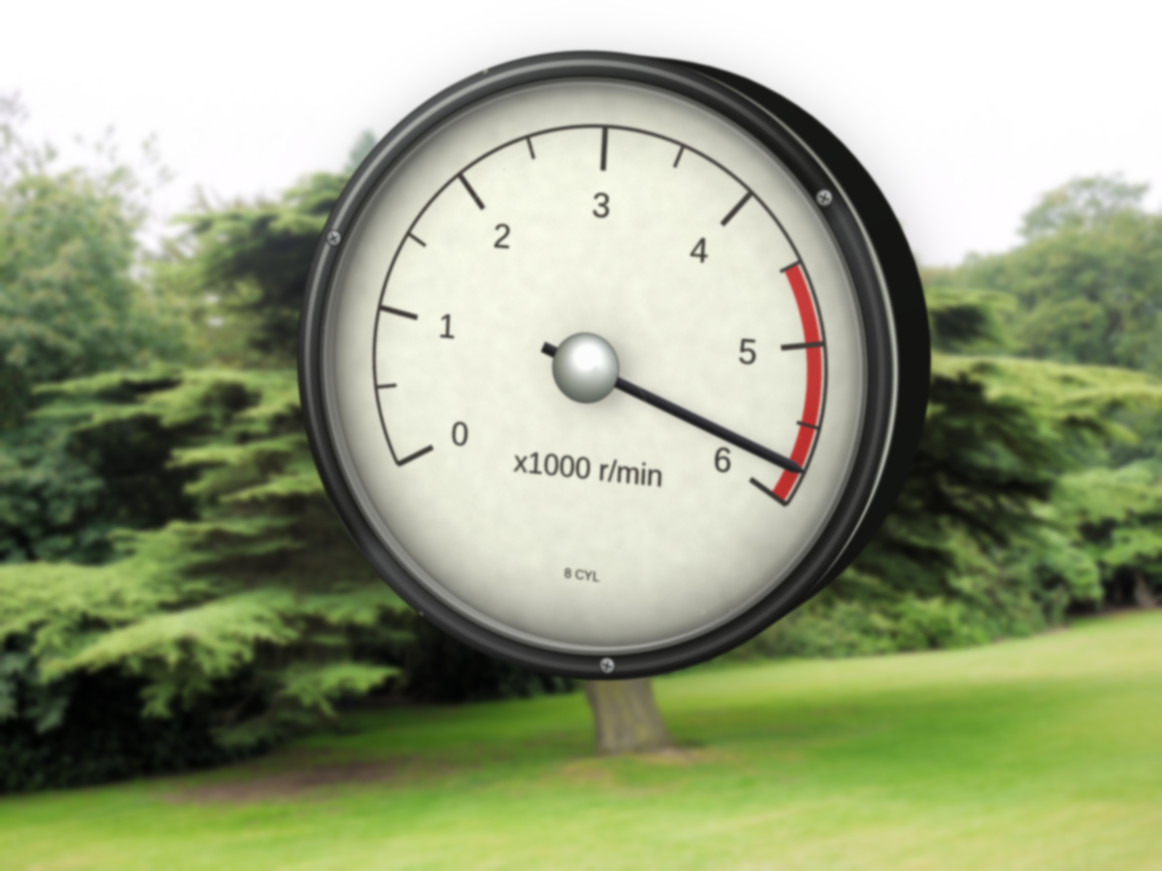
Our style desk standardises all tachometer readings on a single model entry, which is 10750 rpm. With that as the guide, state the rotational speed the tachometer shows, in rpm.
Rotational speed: 5750 rpm
